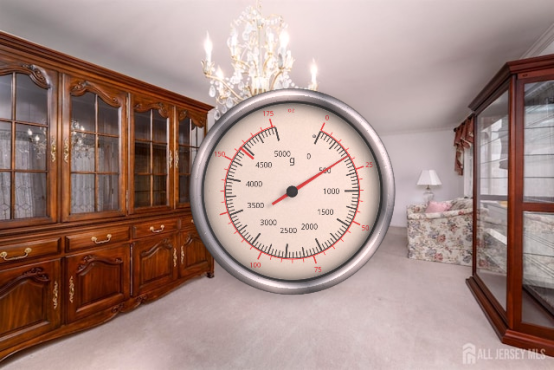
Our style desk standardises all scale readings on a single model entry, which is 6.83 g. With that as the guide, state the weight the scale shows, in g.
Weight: 500 g
